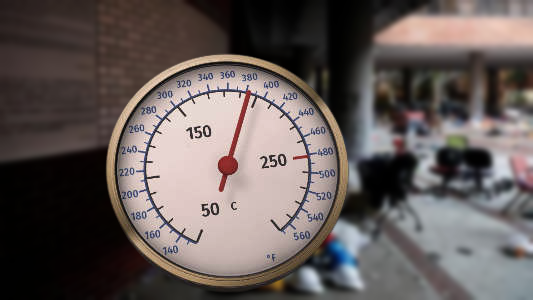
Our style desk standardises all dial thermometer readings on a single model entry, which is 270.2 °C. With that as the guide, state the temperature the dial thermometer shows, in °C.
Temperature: 195 °C
